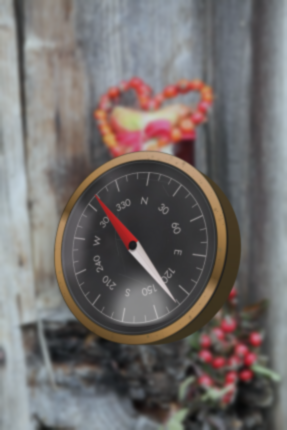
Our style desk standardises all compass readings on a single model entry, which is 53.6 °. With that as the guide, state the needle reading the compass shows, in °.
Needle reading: 310 °
